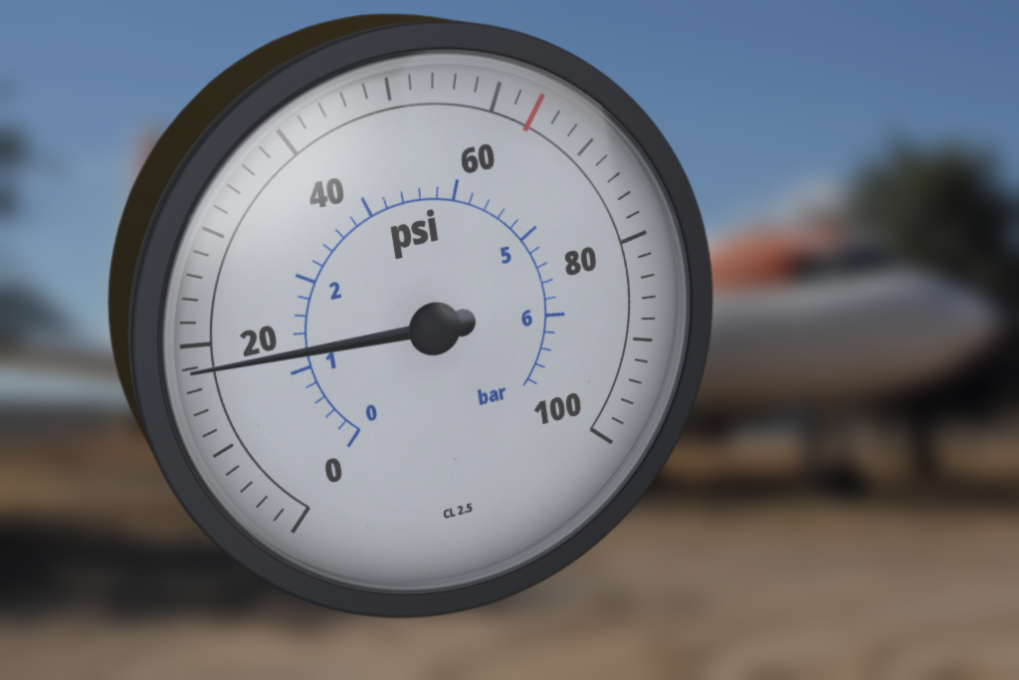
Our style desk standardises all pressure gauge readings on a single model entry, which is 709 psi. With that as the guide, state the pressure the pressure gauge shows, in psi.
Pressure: 18 psi
